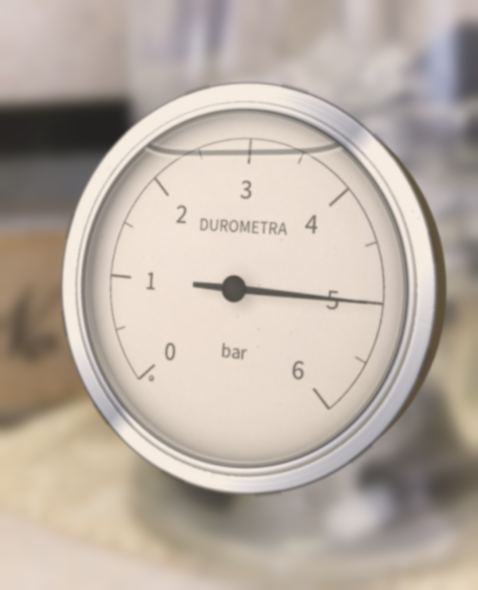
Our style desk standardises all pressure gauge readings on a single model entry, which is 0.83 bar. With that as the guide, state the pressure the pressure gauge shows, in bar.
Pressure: 5 bar
